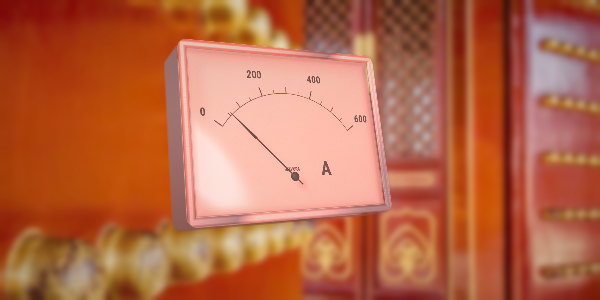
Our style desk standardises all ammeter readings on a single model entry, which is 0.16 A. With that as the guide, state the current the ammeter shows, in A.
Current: 50 A
